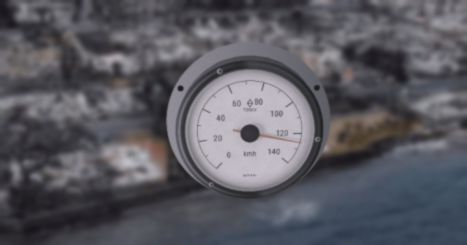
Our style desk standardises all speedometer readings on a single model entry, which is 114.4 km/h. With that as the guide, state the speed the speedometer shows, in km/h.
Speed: 125 km/h
